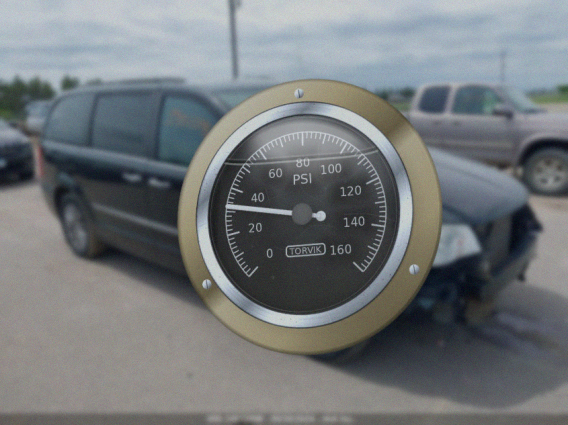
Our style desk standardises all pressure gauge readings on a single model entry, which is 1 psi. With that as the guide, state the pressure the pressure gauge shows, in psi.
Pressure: 32 psi
